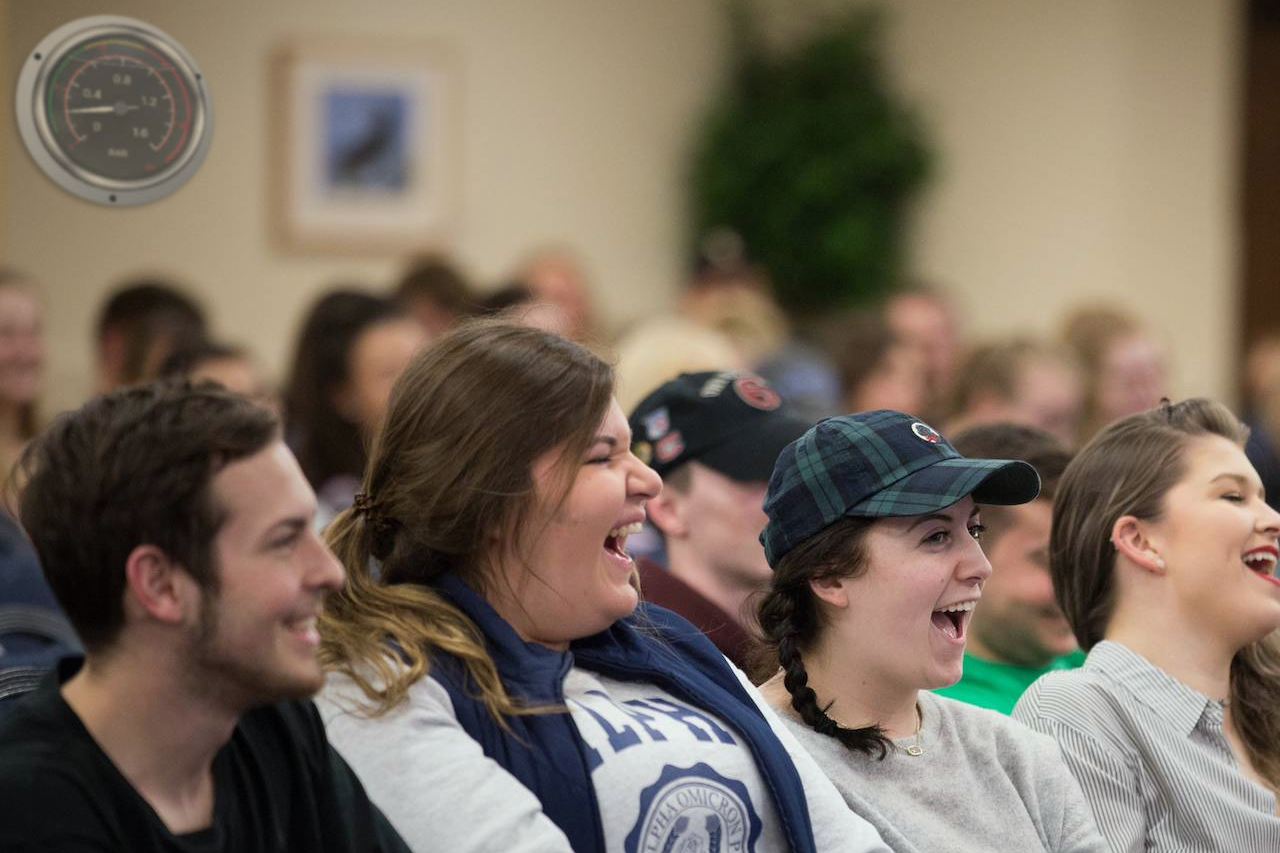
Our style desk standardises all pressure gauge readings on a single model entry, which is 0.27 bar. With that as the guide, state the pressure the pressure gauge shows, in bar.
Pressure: 0.2 bar
